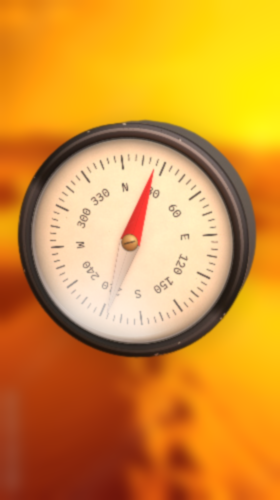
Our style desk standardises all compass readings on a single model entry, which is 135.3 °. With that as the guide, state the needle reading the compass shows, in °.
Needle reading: 25 °
